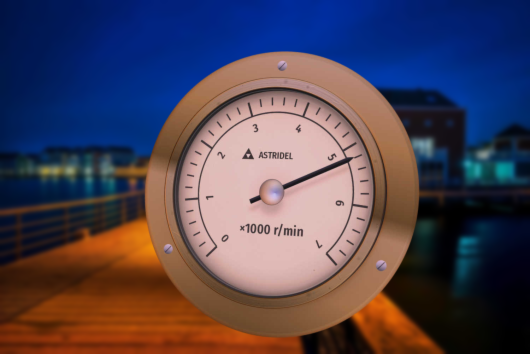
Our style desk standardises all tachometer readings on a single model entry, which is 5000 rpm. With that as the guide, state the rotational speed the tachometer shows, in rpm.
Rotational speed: 5200 rpm
